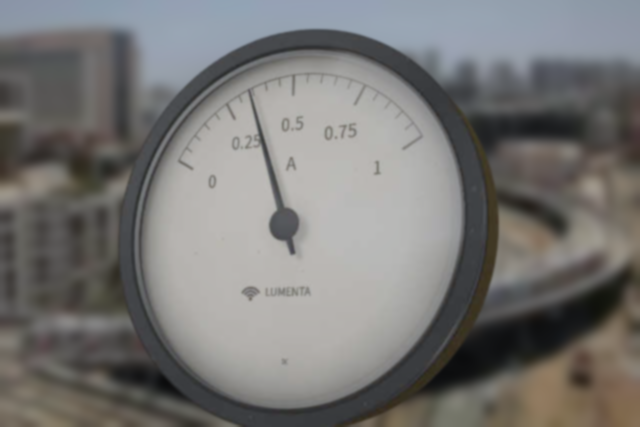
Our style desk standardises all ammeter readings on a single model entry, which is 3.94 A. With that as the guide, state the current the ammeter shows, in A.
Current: 0.35 A
